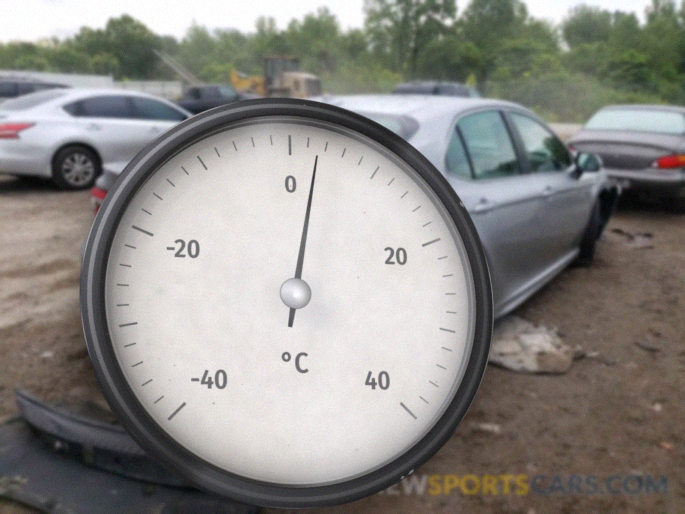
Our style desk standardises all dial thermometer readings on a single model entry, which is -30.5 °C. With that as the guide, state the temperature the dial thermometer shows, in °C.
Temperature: 3 °C
